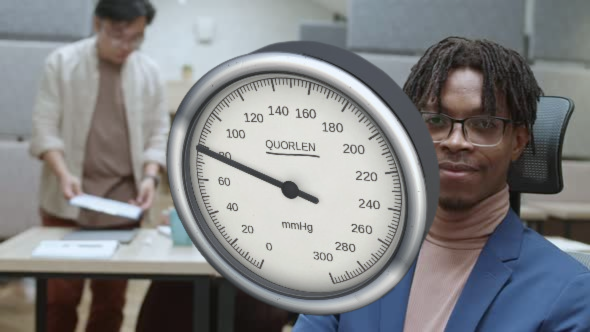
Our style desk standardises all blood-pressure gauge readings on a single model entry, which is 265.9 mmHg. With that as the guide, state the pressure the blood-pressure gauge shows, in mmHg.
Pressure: 80 mmHg
